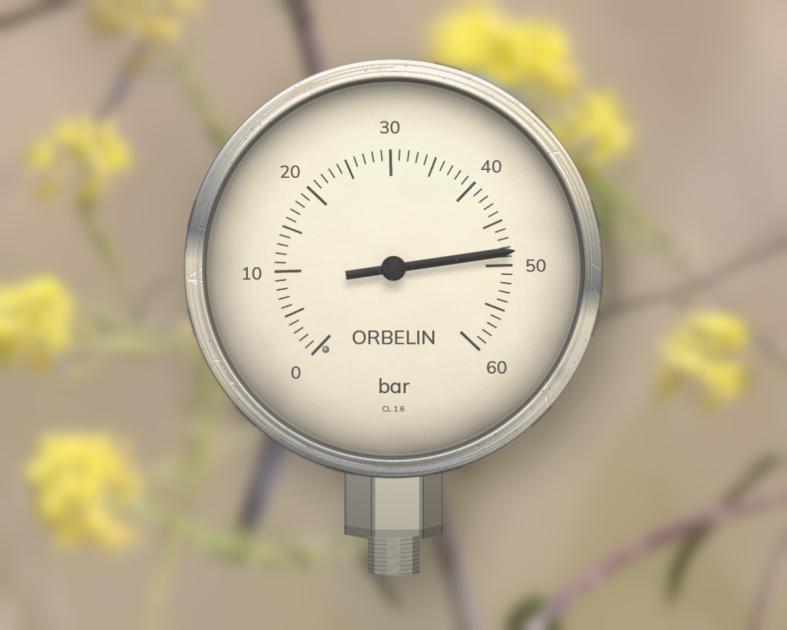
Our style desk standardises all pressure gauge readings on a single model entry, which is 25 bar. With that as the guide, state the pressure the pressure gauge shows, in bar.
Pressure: 48.5 bar
